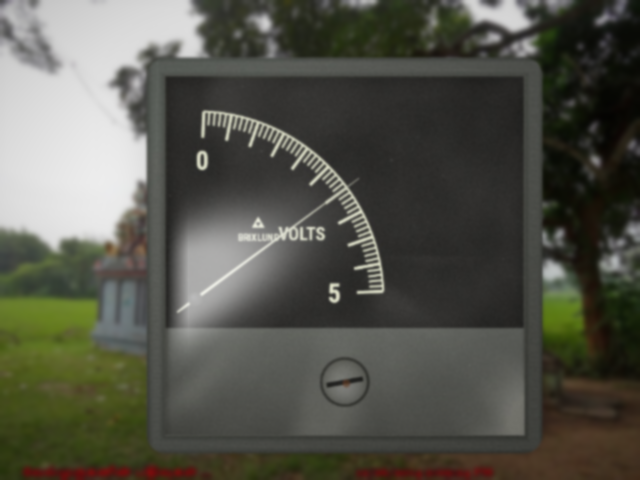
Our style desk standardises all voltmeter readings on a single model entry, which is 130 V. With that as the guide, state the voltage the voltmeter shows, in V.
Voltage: 3 V
